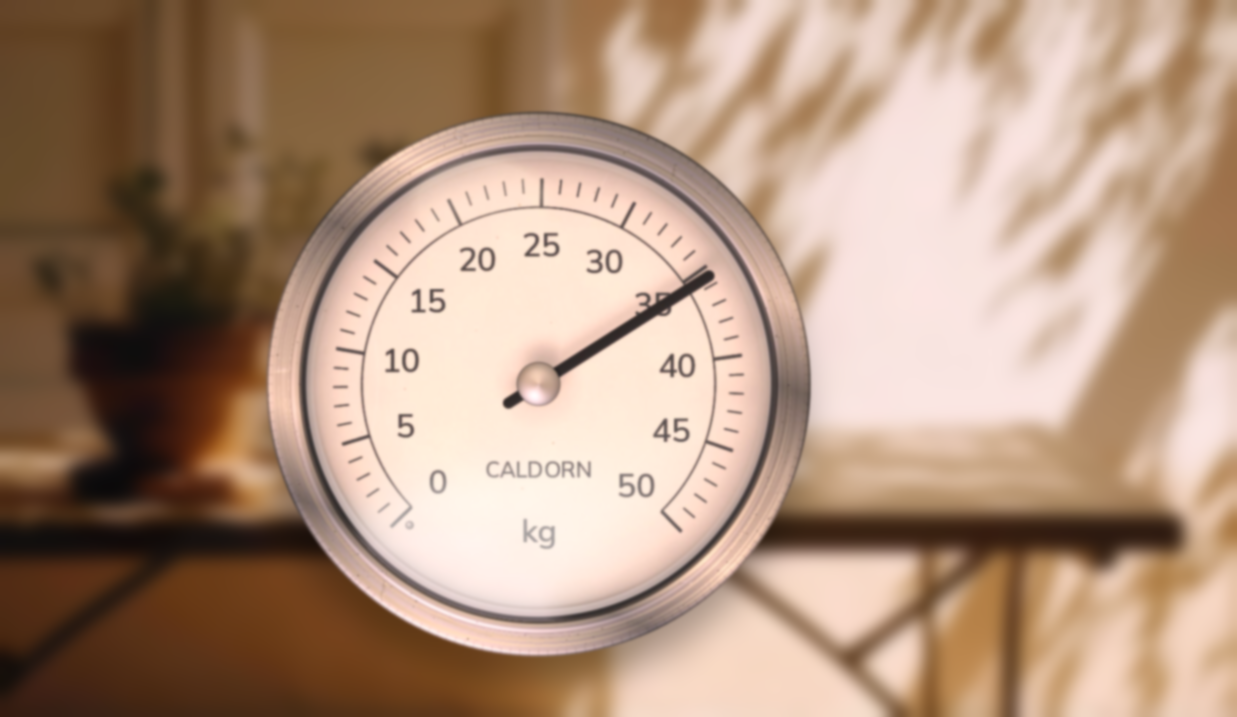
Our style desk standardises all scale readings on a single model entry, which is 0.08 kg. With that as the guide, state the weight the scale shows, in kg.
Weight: 35.5 kg
